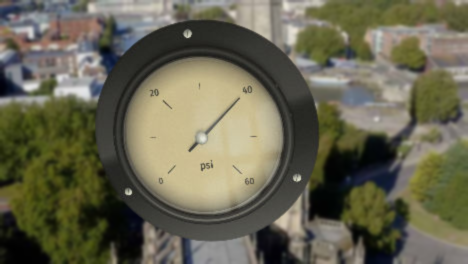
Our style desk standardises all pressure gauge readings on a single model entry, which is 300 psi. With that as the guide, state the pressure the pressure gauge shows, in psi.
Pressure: 40 psi
